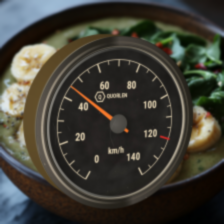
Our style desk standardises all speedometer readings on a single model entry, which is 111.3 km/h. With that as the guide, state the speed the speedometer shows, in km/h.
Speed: 45 km/h
